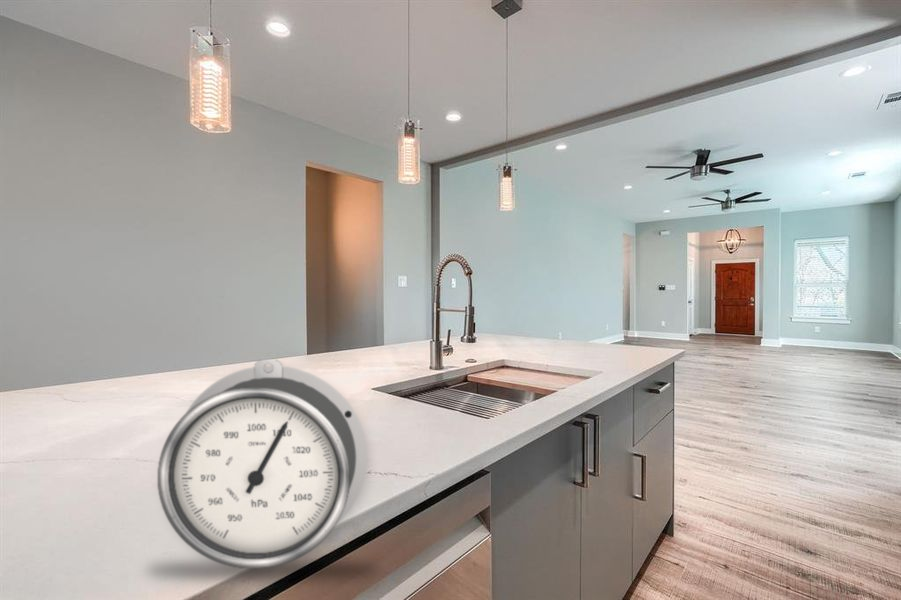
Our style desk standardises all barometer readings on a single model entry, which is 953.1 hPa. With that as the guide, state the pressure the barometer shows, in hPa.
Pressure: 1010 hPa
